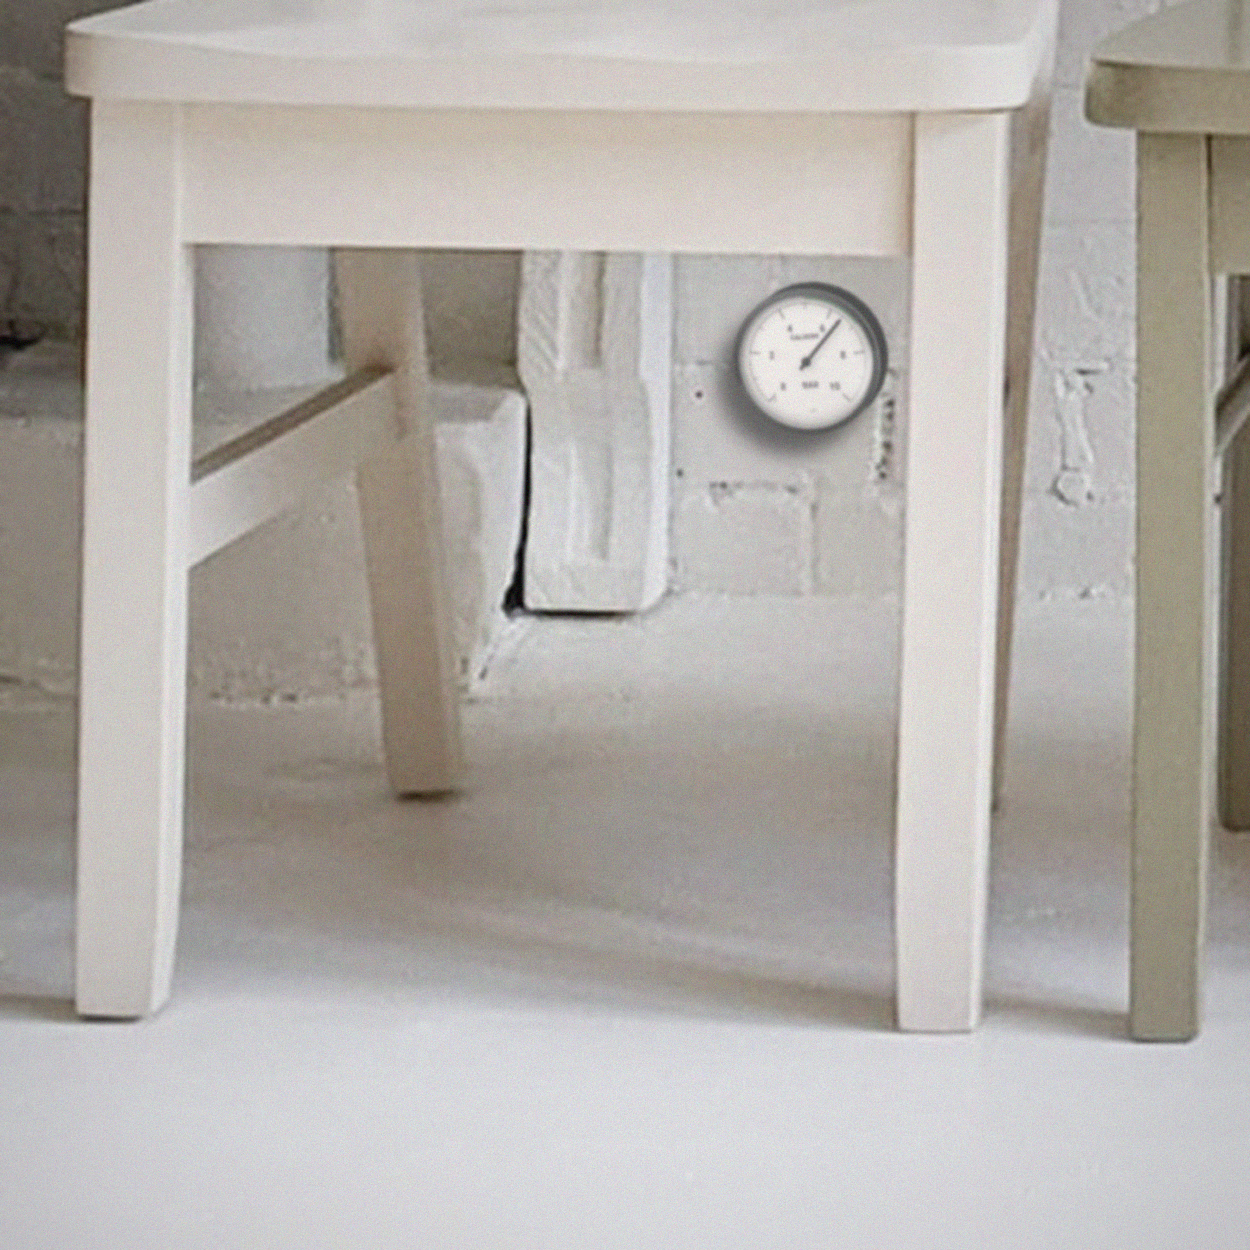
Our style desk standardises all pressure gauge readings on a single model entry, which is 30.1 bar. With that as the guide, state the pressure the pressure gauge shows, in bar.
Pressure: 6.5 bar
